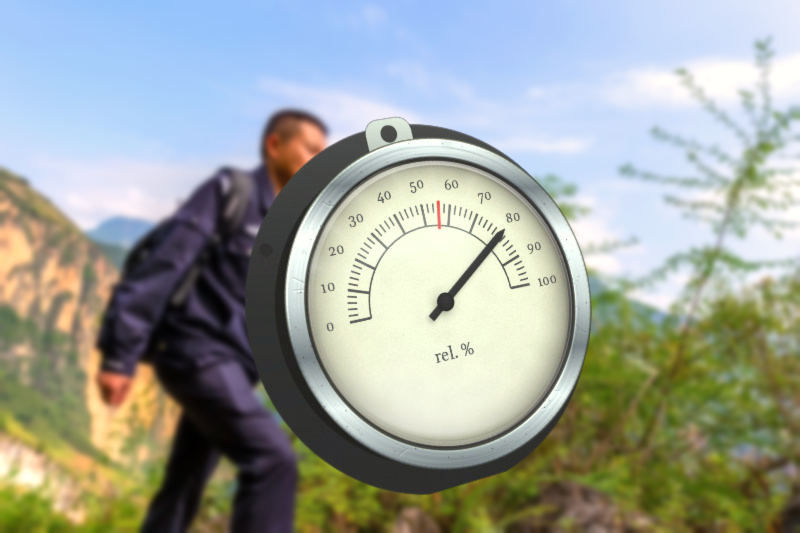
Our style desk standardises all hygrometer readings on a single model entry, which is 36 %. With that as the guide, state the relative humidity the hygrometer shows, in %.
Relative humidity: 80 %
